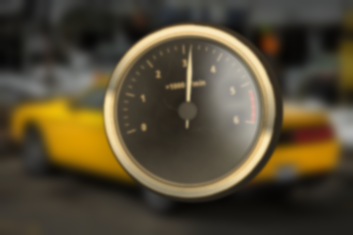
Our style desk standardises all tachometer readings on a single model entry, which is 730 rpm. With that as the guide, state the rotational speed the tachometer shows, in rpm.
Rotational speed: 3200 rpm
